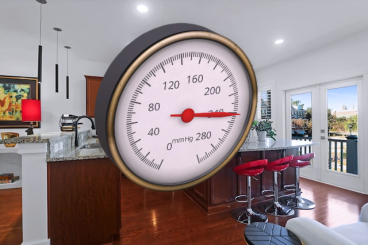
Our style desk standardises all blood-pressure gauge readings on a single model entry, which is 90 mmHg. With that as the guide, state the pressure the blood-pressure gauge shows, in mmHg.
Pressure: 240 mmHg
